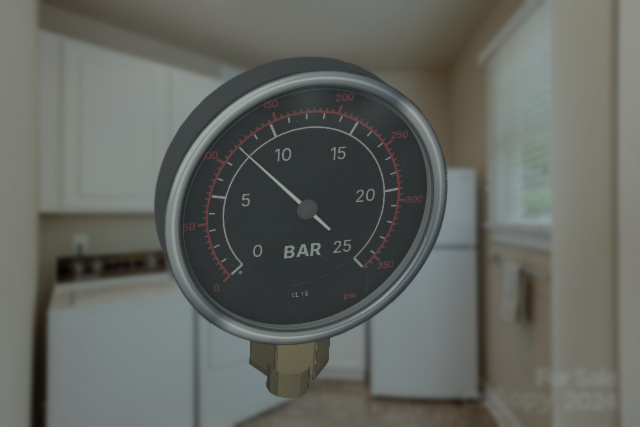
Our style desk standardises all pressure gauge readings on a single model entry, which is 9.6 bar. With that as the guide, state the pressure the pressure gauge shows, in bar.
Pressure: 8 bar
